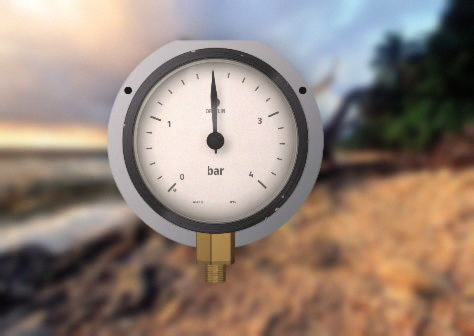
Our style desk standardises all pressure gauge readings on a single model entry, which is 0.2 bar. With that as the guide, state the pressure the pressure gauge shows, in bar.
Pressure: 2 bar
